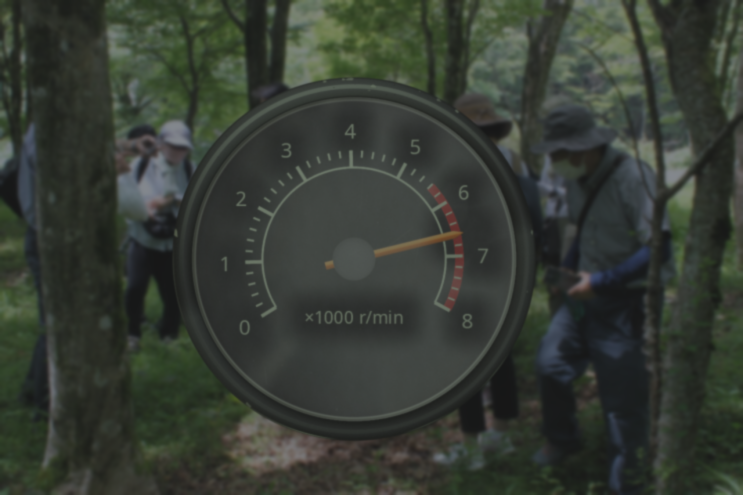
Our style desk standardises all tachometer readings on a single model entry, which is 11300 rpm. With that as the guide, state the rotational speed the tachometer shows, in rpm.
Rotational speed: 6600 rpm
